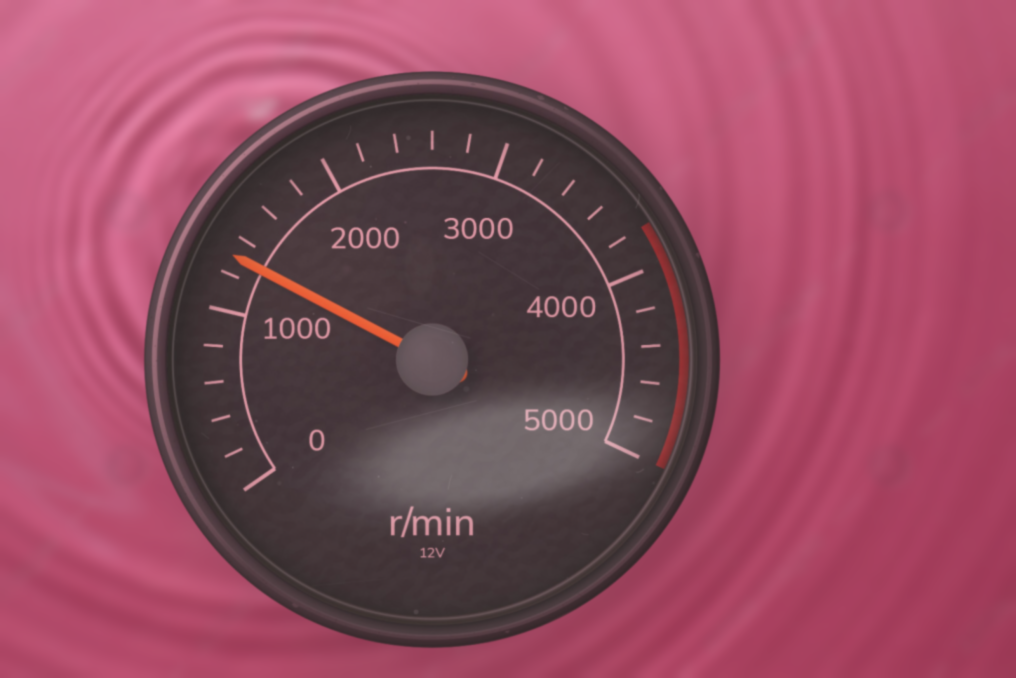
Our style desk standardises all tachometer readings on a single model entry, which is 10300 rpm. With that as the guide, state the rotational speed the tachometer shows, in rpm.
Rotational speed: 1300 rpm
